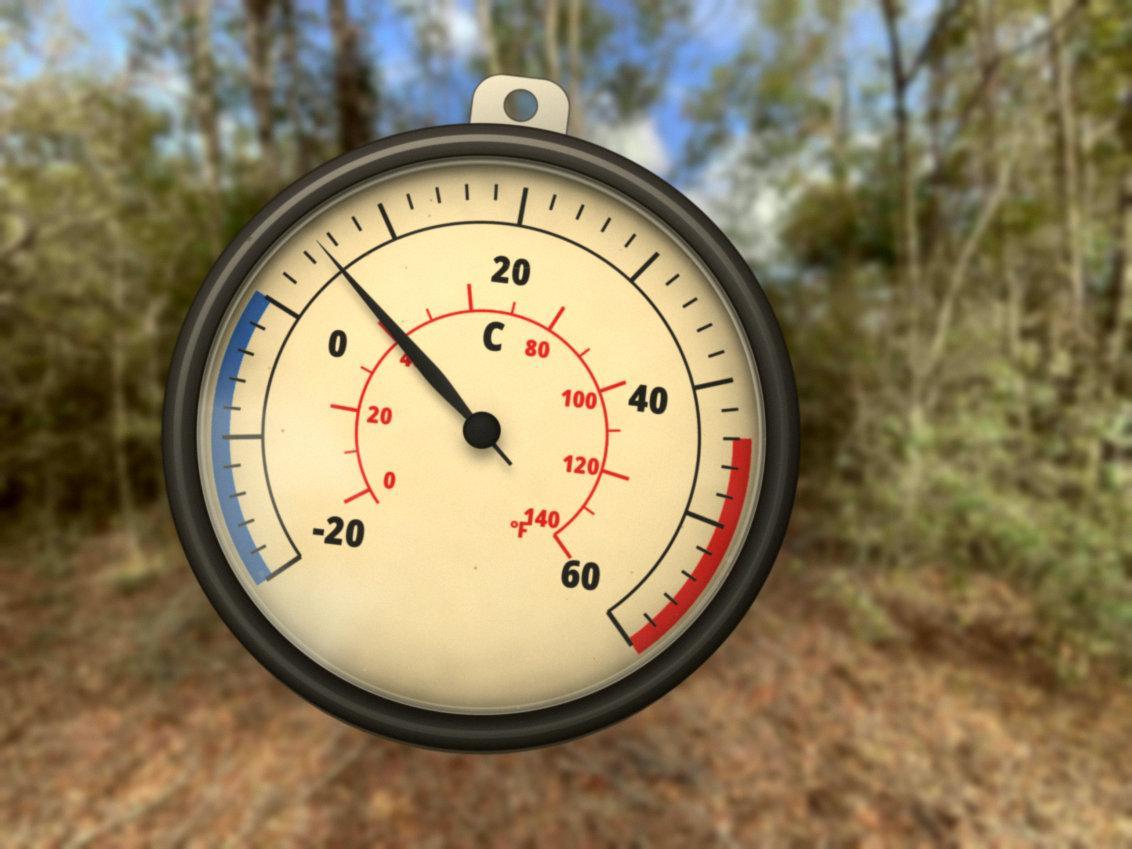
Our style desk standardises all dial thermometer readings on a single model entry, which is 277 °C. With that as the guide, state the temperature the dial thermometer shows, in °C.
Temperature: 5 °C
